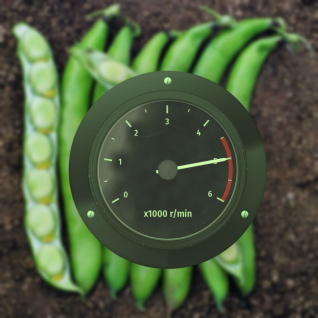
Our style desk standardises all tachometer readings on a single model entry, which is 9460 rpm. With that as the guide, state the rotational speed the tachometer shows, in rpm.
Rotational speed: 5000 rpm
